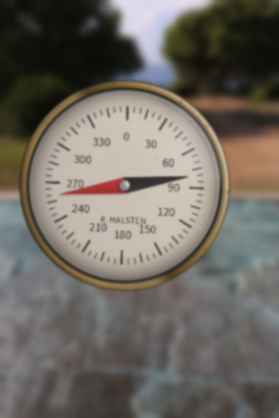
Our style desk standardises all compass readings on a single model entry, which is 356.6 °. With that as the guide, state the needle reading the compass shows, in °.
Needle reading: 260 °
